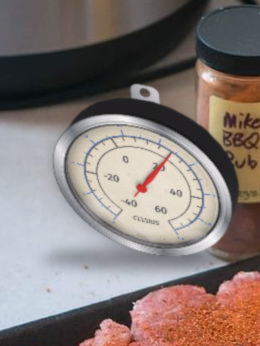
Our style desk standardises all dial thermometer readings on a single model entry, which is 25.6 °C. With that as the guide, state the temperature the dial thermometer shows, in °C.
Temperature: 20 °C
